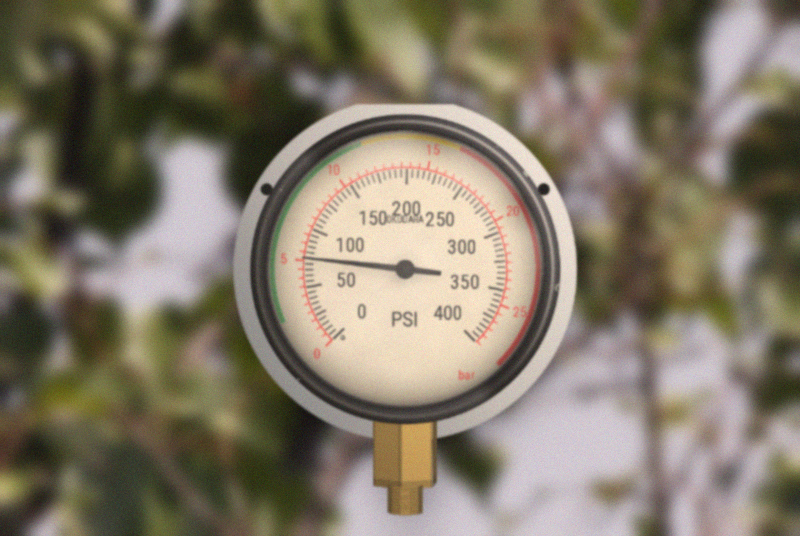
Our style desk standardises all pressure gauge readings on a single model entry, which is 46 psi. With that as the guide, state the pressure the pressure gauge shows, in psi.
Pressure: 75 psi
